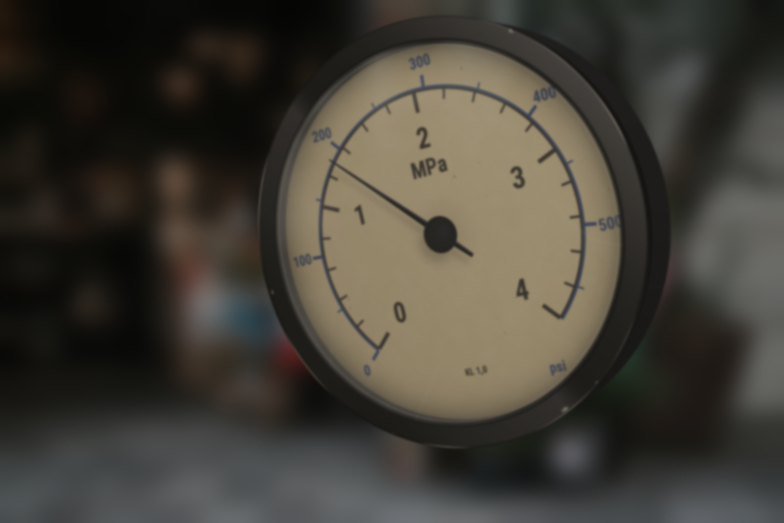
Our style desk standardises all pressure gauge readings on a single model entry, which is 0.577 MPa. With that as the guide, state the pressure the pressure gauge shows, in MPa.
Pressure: 1.3 MPa
